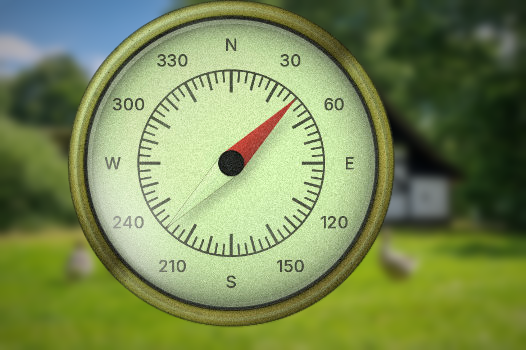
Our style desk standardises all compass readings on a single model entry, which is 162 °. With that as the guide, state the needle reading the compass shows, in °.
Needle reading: 45 °
